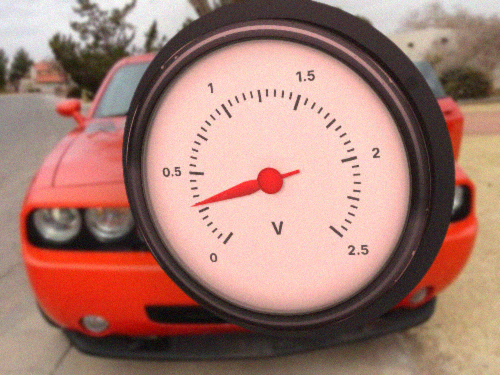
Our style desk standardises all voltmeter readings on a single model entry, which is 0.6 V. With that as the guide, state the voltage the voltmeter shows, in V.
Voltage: 0.3 V
